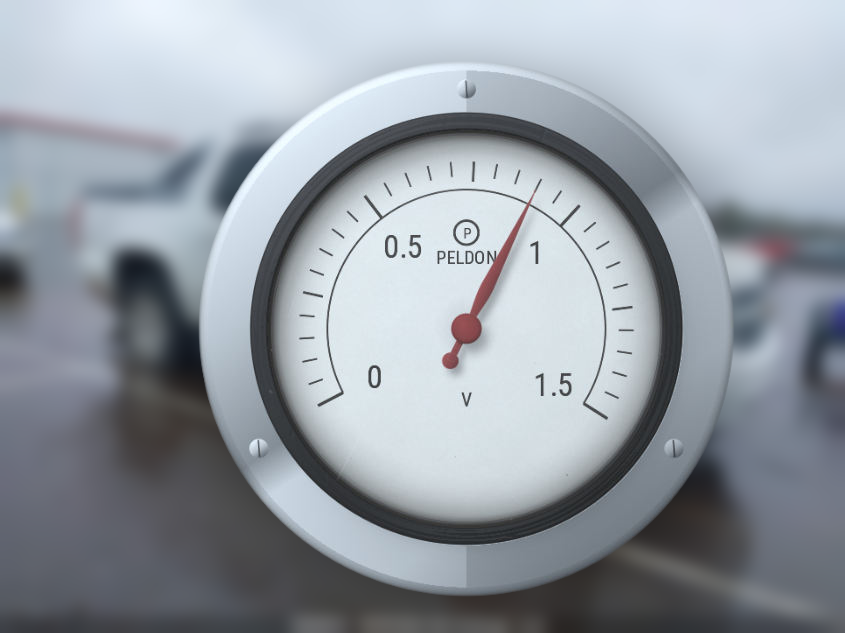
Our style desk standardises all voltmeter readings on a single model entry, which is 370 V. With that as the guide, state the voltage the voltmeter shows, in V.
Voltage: 0.9 V
